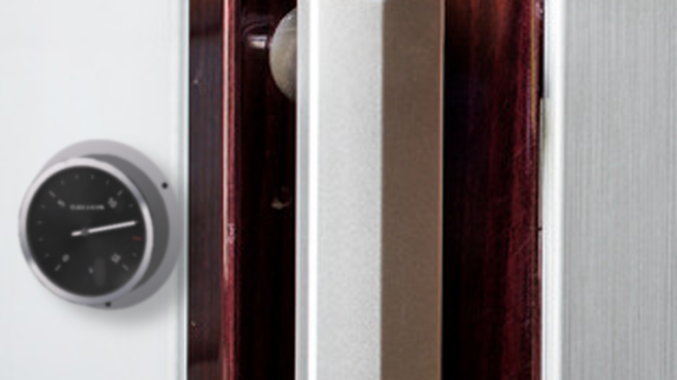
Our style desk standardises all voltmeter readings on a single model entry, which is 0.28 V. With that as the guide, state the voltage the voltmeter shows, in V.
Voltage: 12 V
